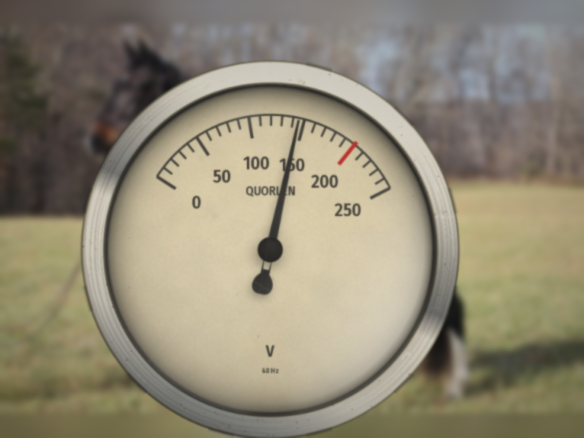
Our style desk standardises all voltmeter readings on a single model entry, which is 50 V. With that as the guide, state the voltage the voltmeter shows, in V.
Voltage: 145 V
